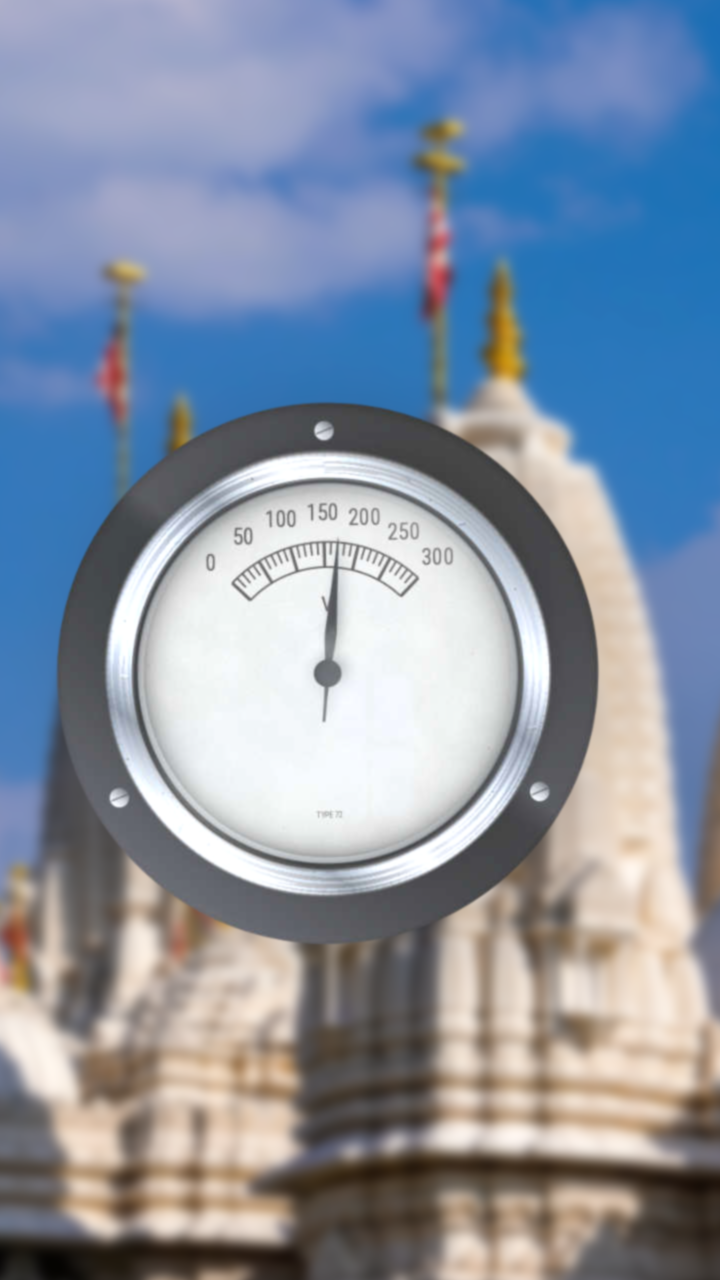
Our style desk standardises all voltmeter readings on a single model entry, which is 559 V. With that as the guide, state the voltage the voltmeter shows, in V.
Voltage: 170 V
